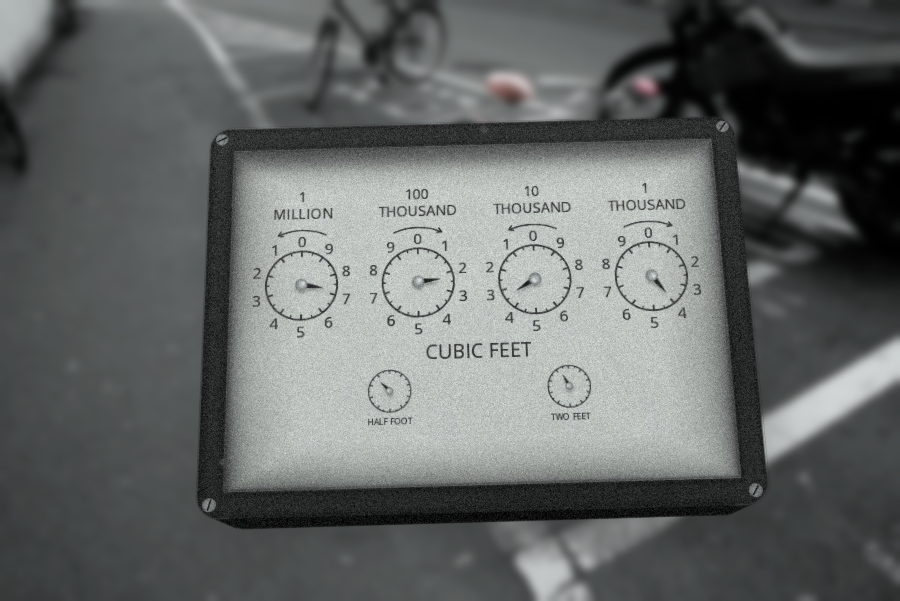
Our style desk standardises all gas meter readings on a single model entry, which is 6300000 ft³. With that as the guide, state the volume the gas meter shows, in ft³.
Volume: 723400 ft³
